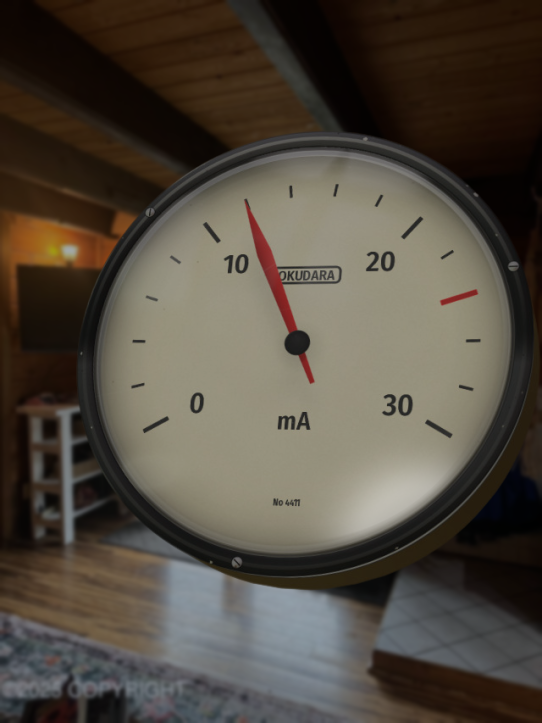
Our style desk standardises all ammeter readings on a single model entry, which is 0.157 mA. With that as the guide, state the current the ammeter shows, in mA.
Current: 12 mA
